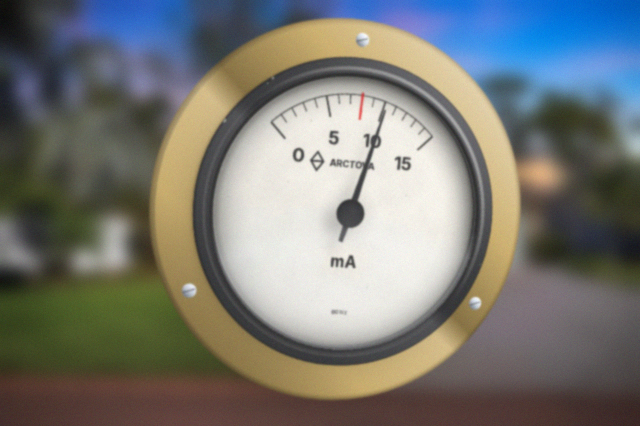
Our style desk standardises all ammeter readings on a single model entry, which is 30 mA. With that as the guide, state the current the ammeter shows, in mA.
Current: 10 mA
